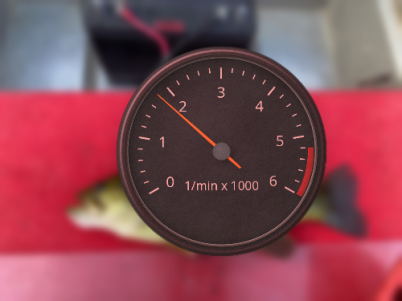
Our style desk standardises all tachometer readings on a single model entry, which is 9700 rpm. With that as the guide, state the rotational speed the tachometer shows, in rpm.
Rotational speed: 1800 rpm
